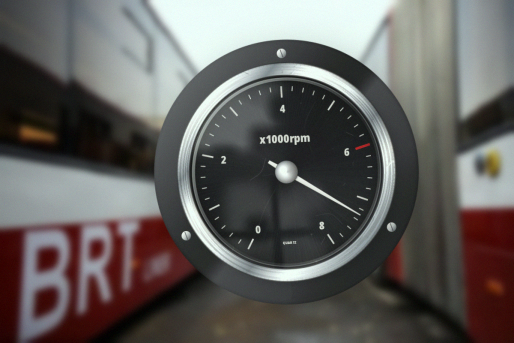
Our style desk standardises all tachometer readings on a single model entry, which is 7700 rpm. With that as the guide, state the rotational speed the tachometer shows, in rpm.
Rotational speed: 7300 rpm
